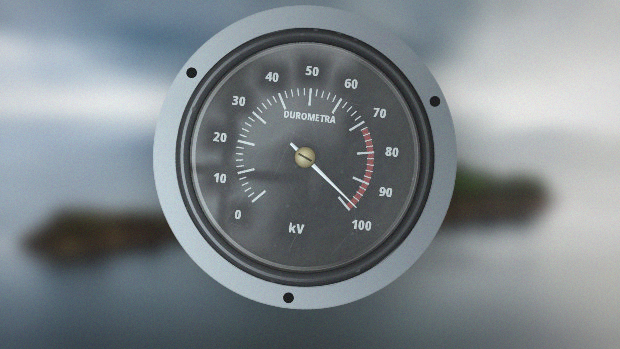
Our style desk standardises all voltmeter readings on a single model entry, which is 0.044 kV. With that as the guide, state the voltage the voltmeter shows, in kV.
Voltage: 98 kV
